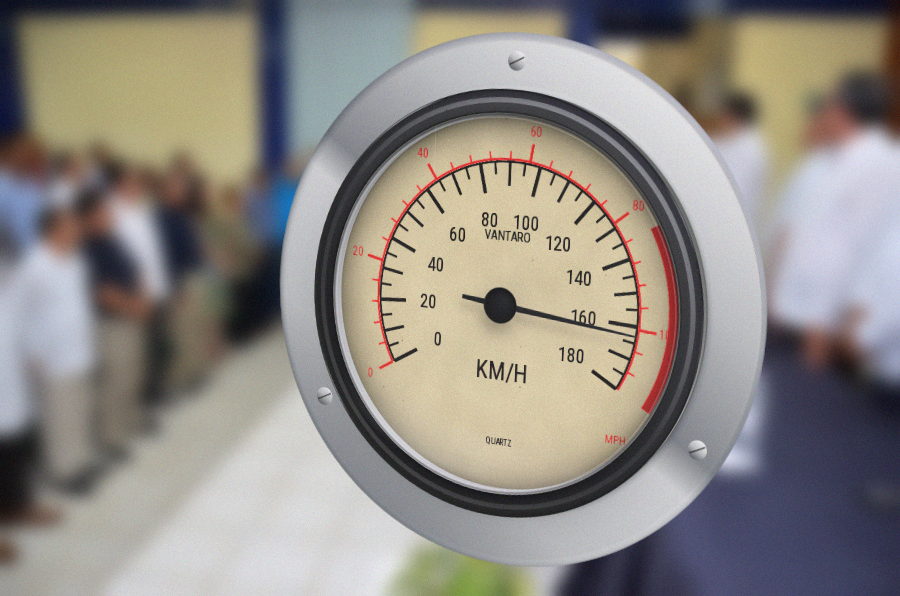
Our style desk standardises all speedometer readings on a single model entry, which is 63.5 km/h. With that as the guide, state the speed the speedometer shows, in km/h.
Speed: 162.5 km/h
